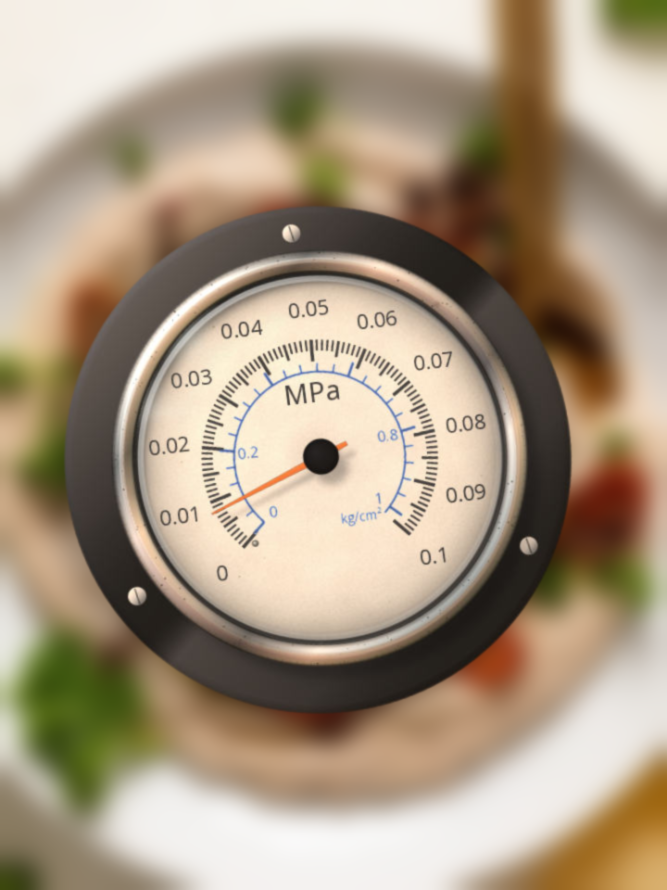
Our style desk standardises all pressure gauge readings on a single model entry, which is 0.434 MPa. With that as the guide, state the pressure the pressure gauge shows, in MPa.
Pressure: 0.008 MPa
